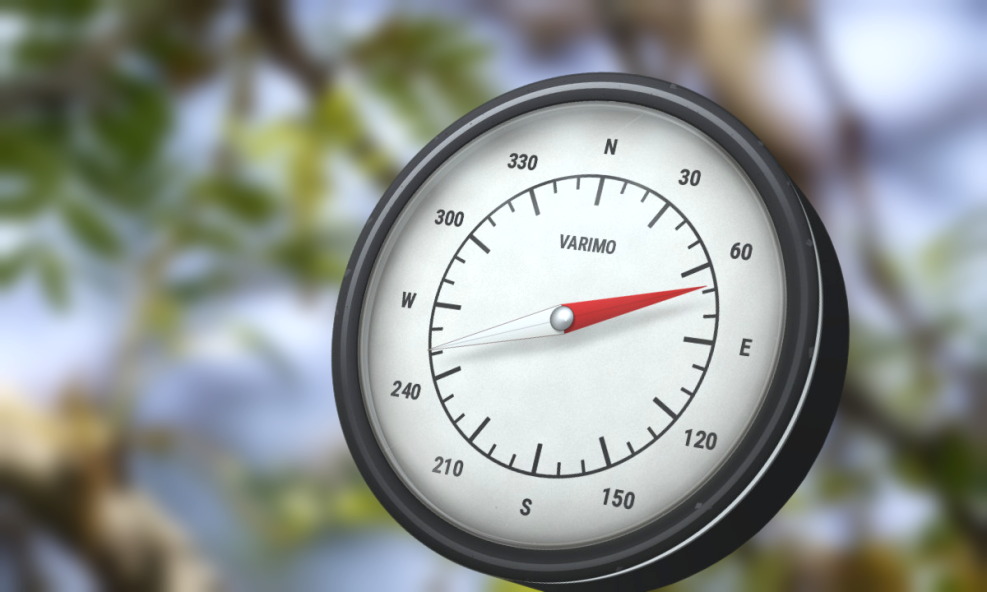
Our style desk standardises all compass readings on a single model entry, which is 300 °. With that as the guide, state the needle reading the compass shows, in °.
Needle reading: 70 °
